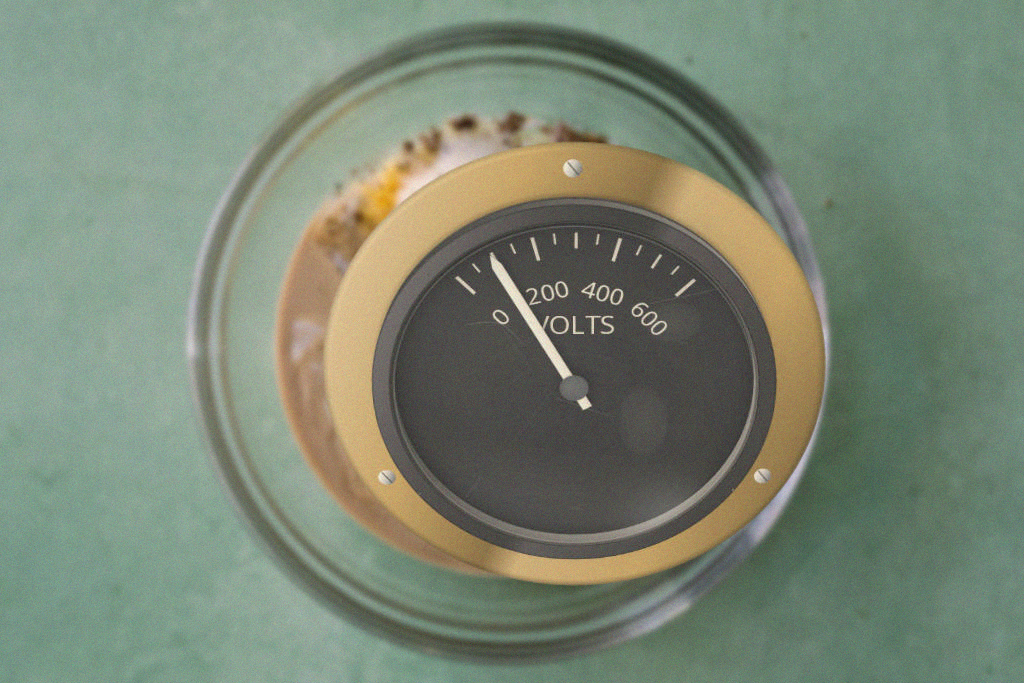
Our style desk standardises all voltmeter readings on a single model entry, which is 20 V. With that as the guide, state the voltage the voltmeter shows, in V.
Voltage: 100 V
